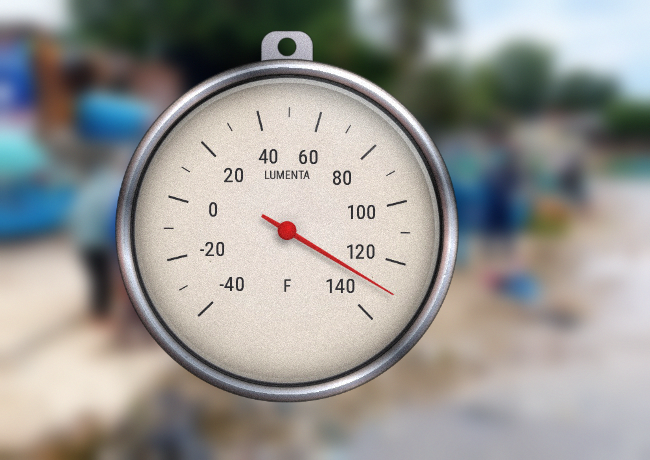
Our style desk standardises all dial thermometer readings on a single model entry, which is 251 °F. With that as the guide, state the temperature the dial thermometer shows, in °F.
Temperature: 130 °F
